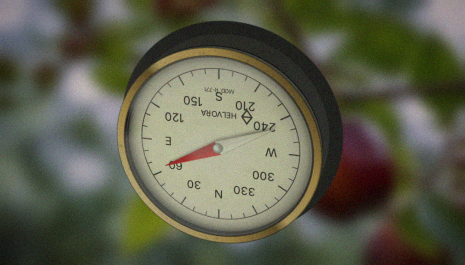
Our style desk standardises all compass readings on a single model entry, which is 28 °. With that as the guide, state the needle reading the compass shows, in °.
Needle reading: 65 °
